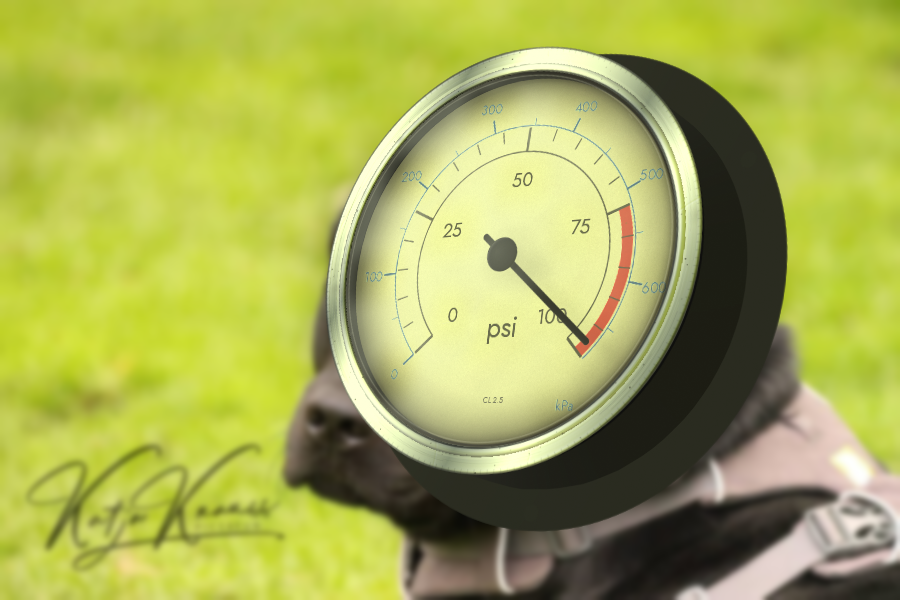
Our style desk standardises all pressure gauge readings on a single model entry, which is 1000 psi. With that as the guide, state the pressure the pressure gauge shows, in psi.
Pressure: 97.5 psi
